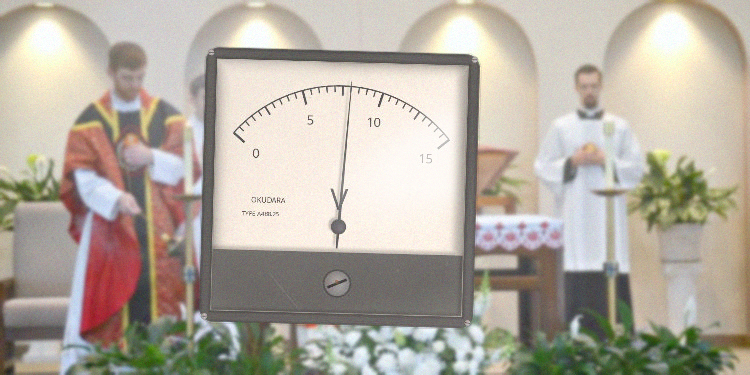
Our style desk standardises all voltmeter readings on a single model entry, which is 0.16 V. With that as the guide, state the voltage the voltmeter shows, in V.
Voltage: 8 V
